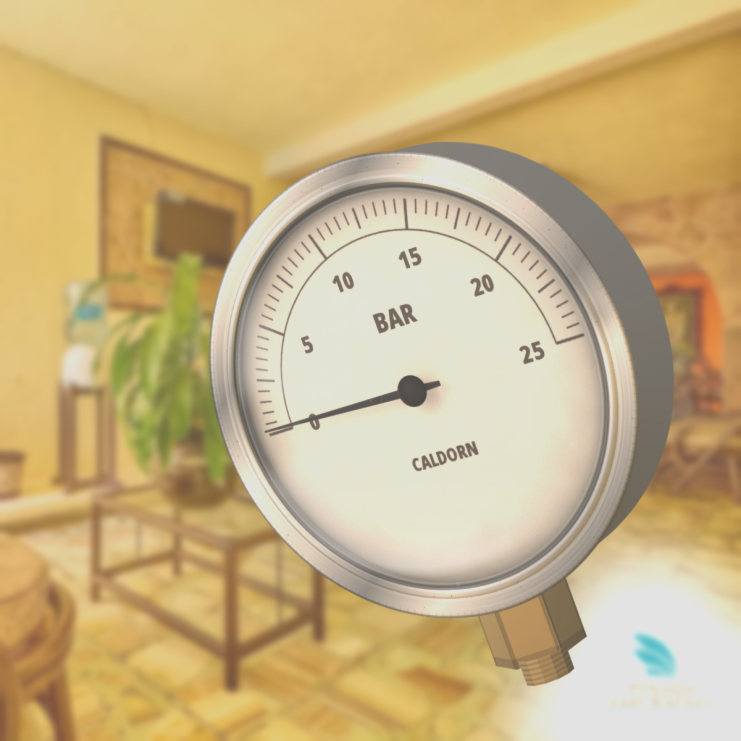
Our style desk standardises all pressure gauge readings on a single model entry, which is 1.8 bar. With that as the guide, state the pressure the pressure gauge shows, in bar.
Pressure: 0.25 bar
